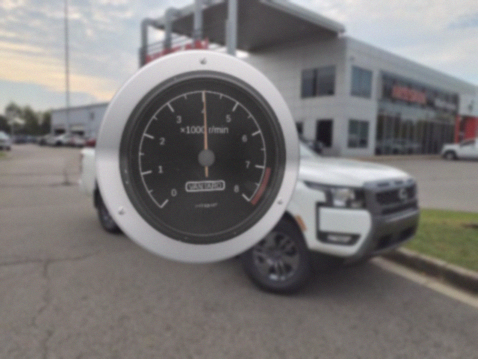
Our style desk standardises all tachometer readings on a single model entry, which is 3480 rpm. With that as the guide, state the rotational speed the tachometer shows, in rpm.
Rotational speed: 4000 rpm
